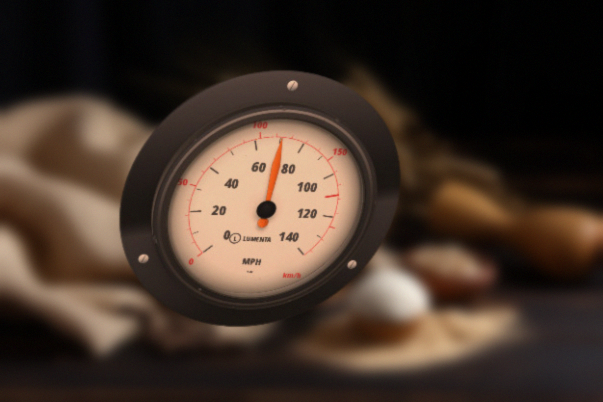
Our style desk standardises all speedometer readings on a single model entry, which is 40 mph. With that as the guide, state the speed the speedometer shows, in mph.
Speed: 70 mph
